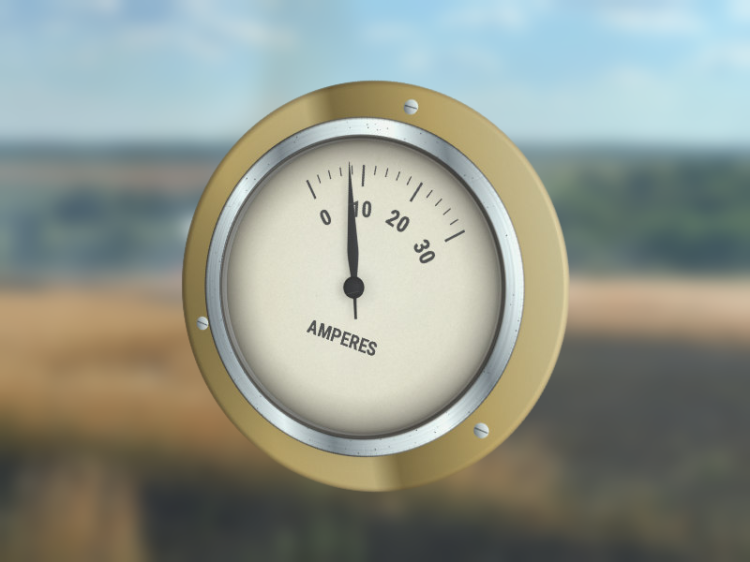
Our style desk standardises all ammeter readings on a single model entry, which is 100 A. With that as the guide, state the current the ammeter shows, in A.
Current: 8 A
